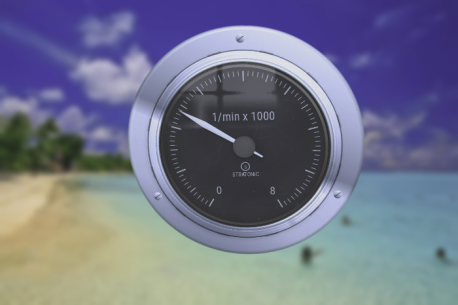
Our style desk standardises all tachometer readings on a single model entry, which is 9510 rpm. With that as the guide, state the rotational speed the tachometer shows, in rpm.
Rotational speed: 2400 rpm
